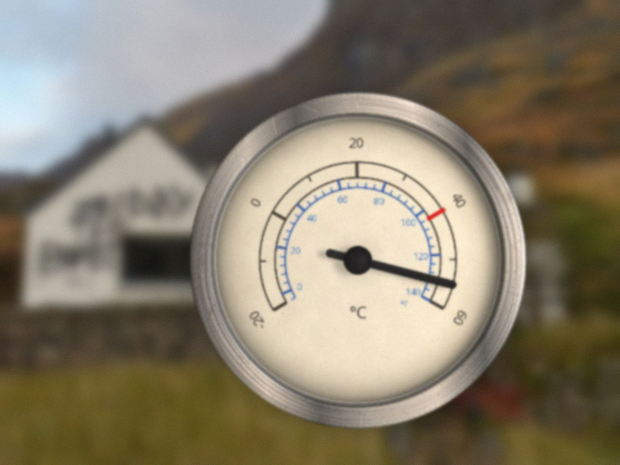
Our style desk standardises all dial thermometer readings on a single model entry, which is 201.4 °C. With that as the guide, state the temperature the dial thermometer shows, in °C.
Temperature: 55 °C
